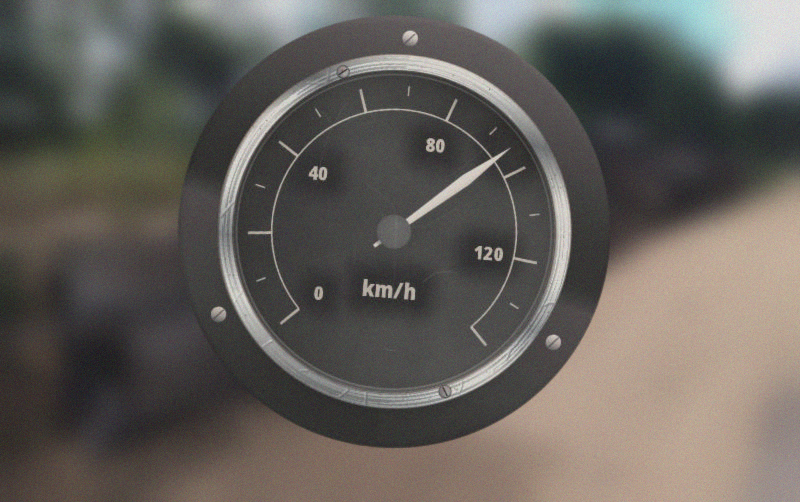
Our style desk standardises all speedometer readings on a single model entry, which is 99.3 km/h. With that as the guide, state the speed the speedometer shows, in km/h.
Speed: 95 km/h
